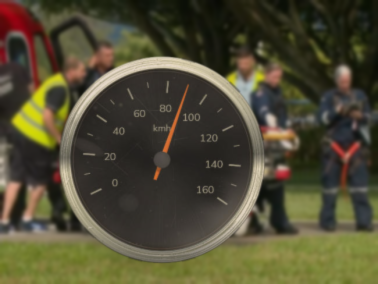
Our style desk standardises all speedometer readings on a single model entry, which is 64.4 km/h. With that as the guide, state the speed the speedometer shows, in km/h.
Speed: 90 km/h
